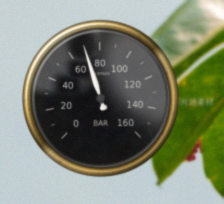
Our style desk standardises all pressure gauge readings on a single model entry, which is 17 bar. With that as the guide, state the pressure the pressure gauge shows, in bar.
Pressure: 70 bar
